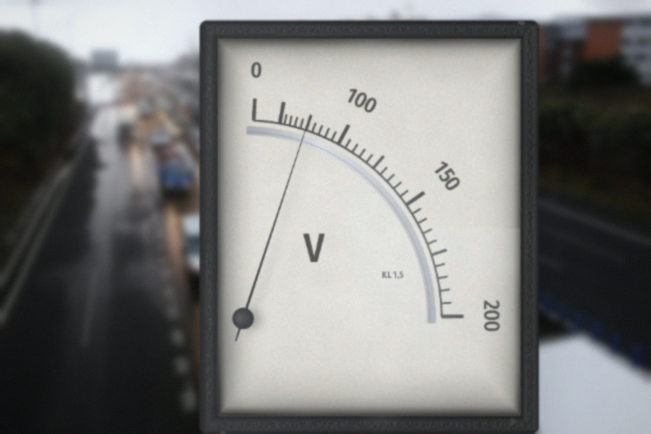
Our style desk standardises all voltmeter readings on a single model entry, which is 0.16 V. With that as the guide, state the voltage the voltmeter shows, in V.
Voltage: 75 V
